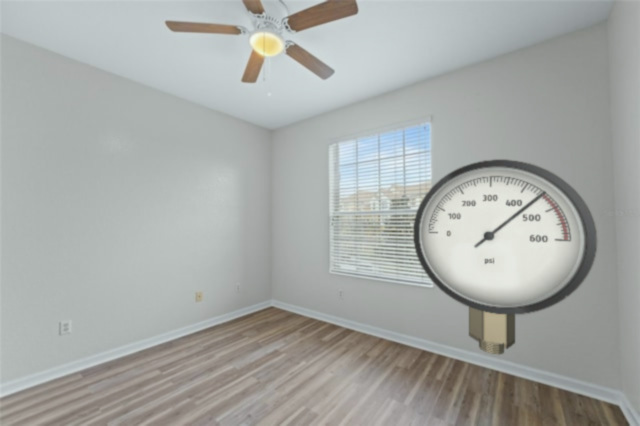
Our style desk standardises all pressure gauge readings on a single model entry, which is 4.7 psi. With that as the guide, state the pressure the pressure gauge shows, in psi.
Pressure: 450 psi
